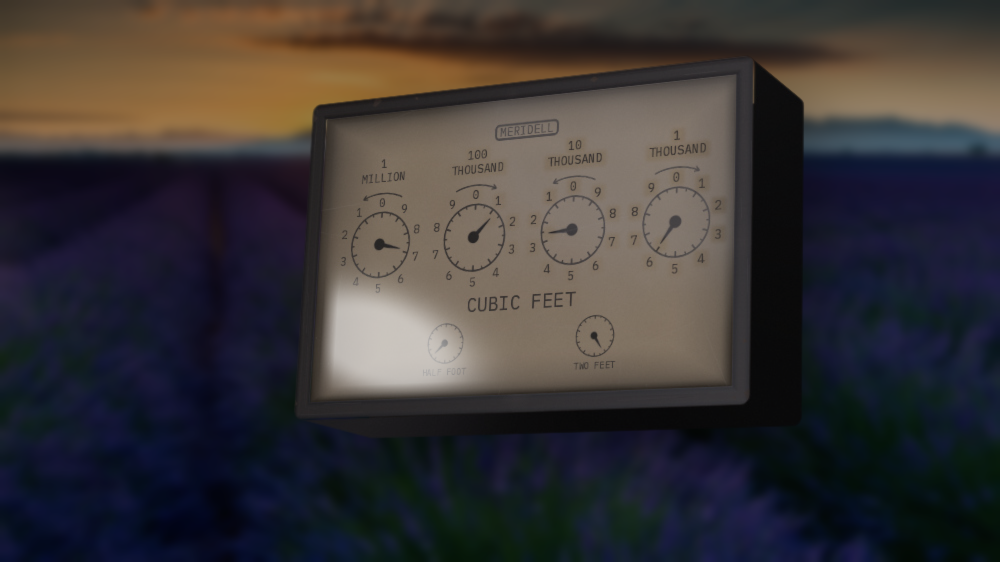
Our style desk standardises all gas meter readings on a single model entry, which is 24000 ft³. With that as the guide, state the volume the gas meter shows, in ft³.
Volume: 712600 ft³
